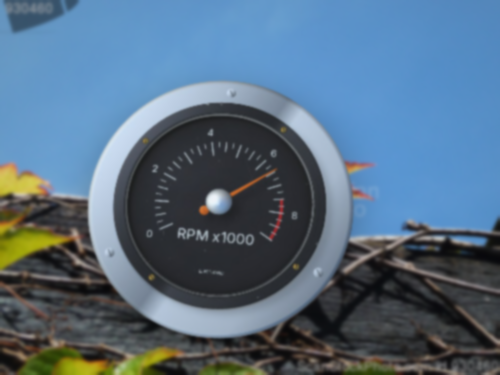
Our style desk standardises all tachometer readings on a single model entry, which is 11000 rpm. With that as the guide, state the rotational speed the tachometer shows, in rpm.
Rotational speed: 6500 rpm
